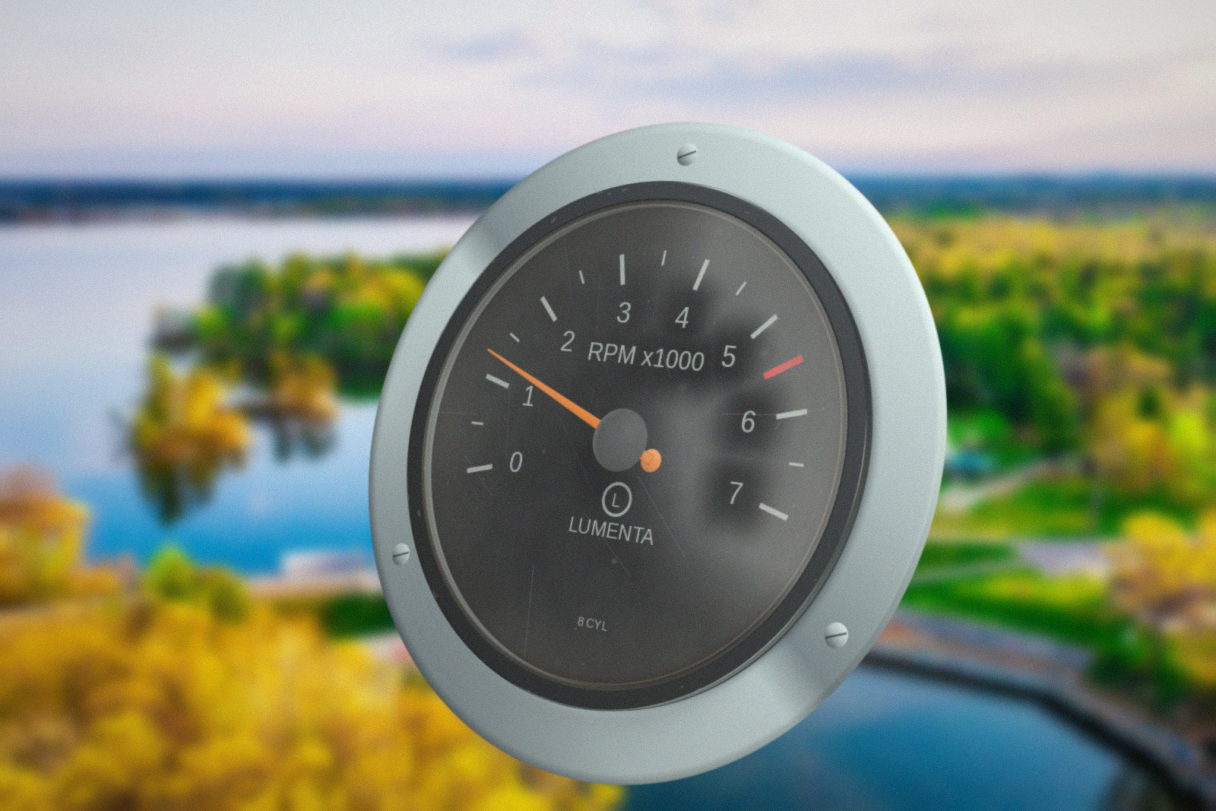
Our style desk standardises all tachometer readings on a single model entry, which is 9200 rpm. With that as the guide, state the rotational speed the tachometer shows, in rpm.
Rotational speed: 1250 rpm
